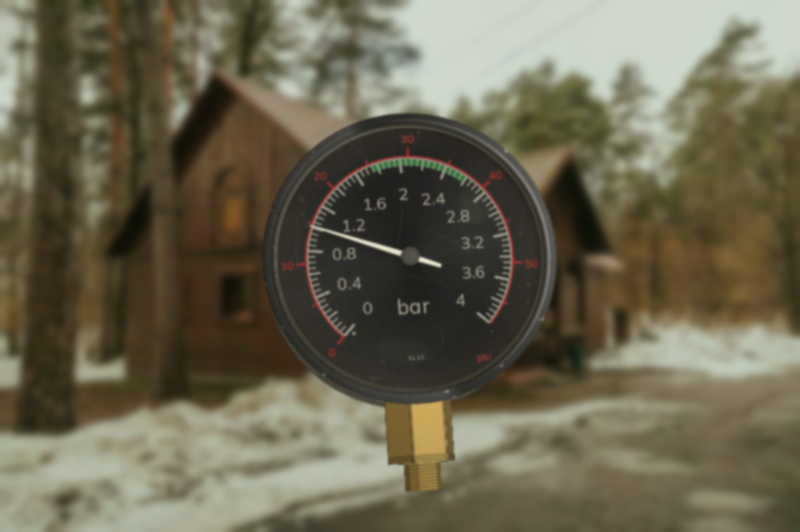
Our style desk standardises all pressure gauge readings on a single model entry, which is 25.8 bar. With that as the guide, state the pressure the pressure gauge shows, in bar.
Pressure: 1 bar
